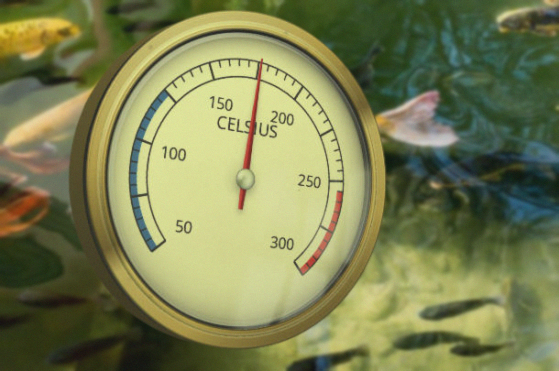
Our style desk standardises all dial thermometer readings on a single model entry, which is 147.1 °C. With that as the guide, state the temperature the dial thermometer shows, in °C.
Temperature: 175 °C
